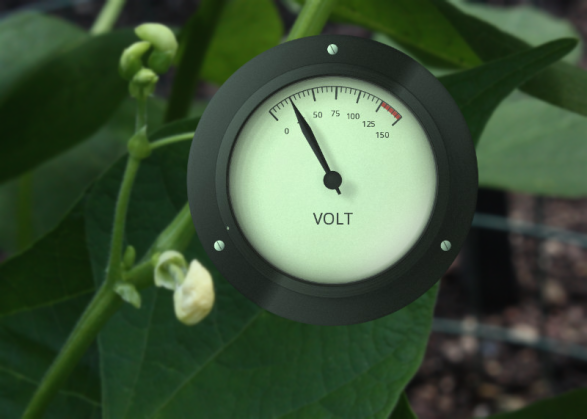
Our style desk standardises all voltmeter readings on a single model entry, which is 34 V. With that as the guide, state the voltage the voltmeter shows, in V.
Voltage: 25 V
